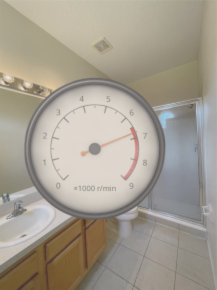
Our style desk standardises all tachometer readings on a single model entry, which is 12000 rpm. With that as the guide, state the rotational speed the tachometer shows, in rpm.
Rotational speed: 6750 rpm
